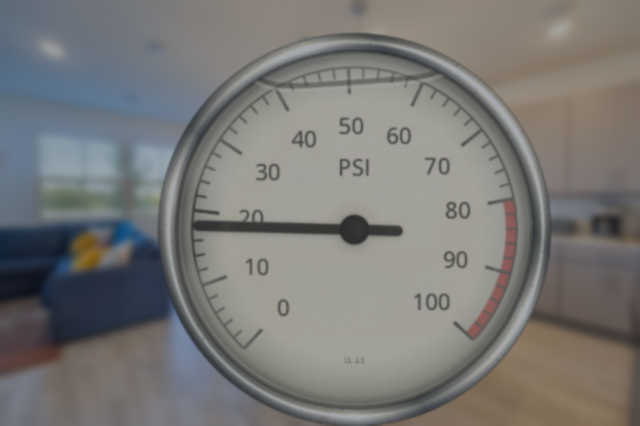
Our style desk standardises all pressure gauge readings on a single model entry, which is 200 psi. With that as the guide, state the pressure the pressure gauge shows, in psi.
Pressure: 18 psi
